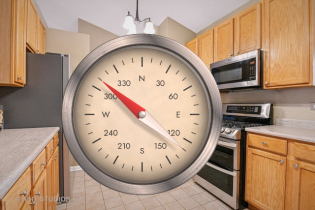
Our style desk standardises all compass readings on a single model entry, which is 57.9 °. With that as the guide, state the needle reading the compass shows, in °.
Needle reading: 310 °
